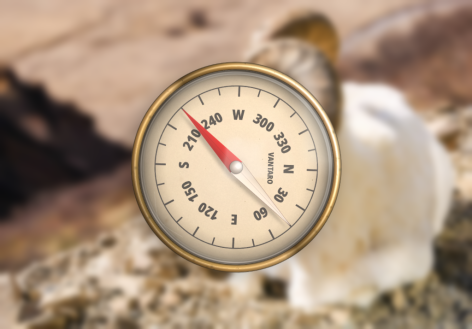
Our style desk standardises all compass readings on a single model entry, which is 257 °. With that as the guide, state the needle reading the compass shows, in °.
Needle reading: 225 °
